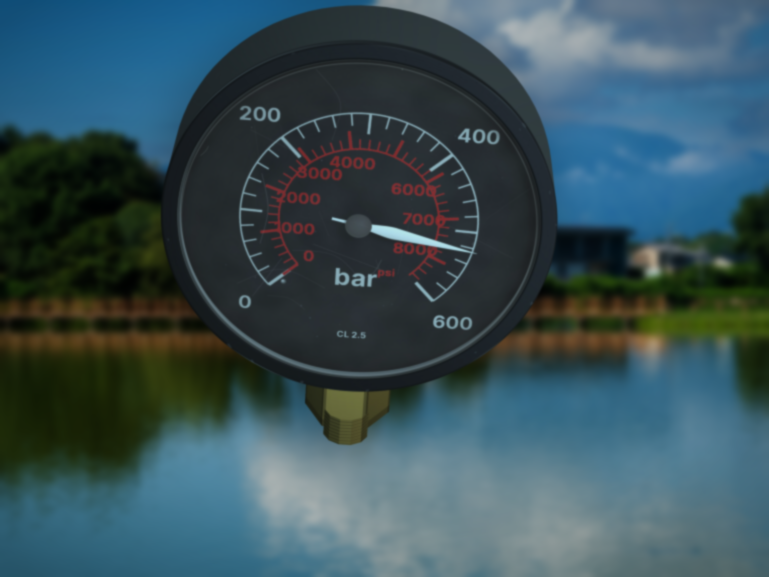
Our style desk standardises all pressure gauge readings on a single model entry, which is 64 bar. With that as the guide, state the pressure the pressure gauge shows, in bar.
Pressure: 520 bar
